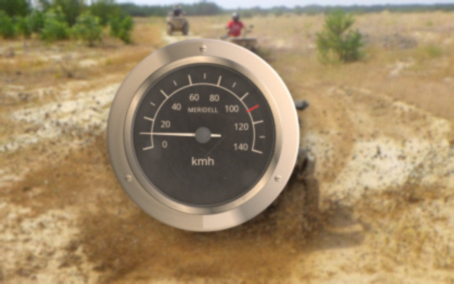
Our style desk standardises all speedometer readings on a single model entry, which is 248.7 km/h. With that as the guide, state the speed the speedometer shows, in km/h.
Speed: 10 km/h
